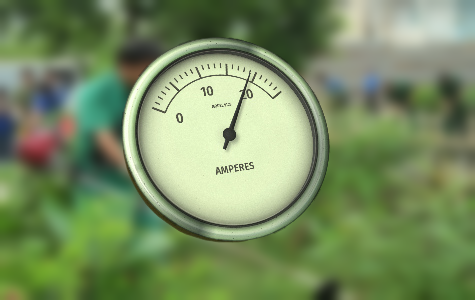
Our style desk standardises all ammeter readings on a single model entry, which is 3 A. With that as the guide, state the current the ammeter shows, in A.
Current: 19 A
